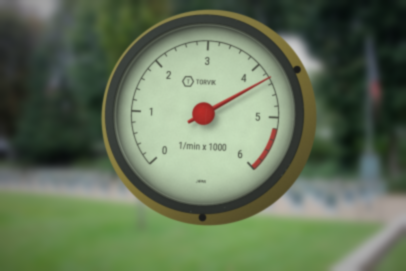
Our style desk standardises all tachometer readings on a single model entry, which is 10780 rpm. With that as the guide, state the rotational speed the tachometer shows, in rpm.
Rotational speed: 4300 rpm
